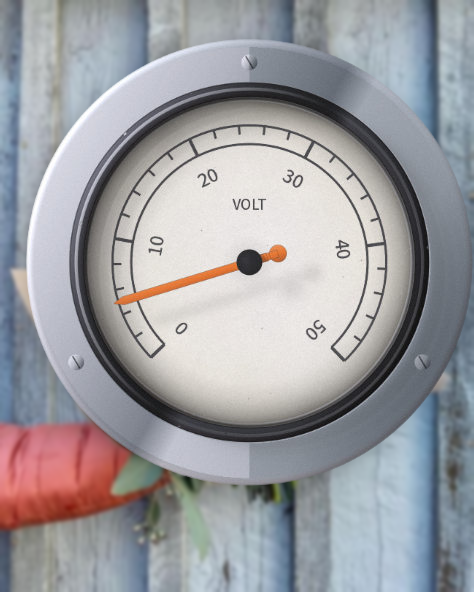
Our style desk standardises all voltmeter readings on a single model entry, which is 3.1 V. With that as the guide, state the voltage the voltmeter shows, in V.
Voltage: 5 V
